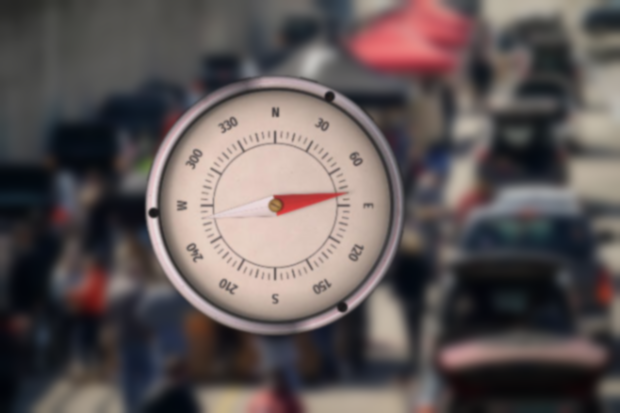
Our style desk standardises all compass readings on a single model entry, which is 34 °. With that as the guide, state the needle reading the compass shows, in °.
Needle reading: 80 °
